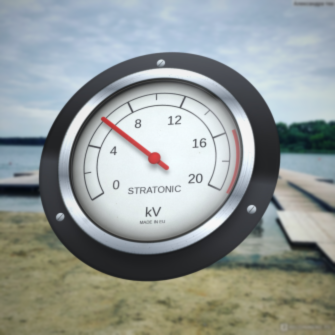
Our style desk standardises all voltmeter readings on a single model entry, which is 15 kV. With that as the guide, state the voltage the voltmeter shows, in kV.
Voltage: 6 kV
